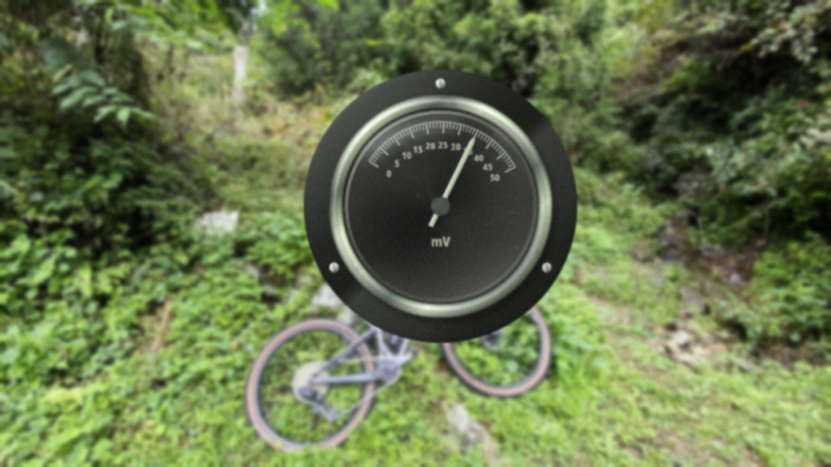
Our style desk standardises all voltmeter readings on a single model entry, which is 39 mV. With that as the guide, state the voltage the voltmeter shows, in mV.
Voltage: 35 mV
